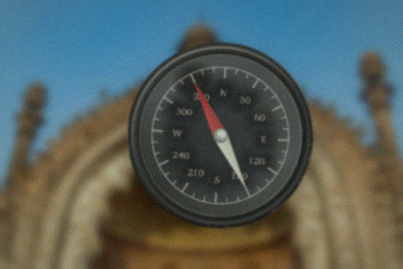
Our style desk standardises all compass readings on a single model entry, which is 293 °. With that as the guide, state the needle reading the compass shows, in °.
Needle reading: 330 °
